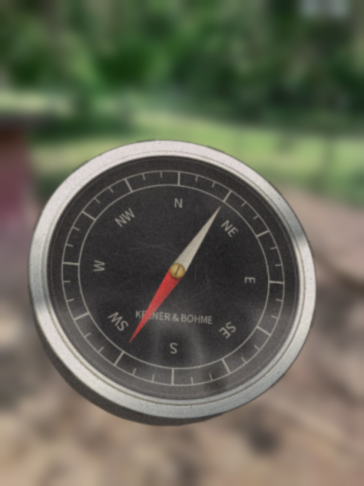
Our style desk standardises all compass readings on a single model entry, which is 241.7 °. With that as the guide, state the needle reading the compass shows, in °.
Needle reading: 210 °
